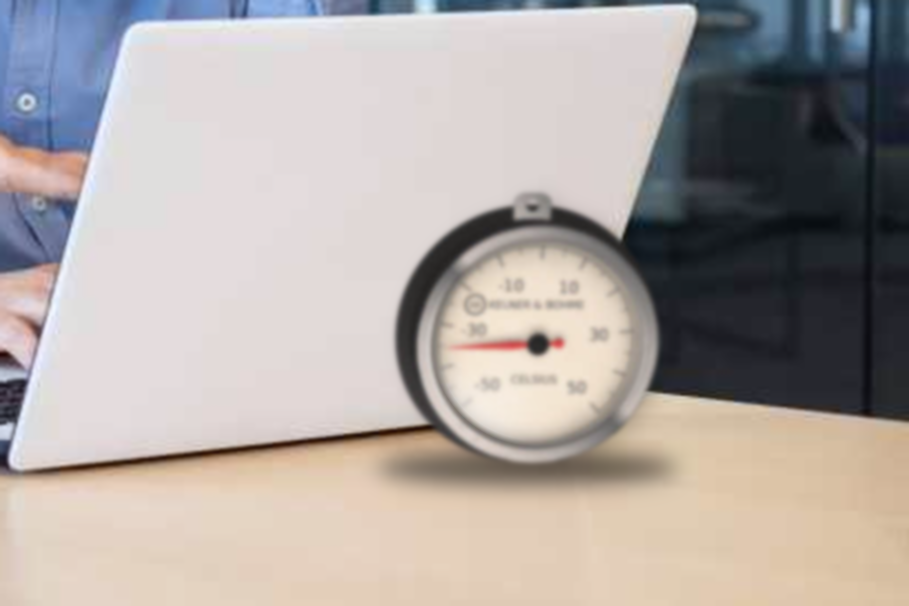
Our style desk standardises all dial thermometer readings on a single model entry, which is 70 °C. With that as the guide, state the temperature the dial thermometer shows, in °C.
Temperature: -35 °C
